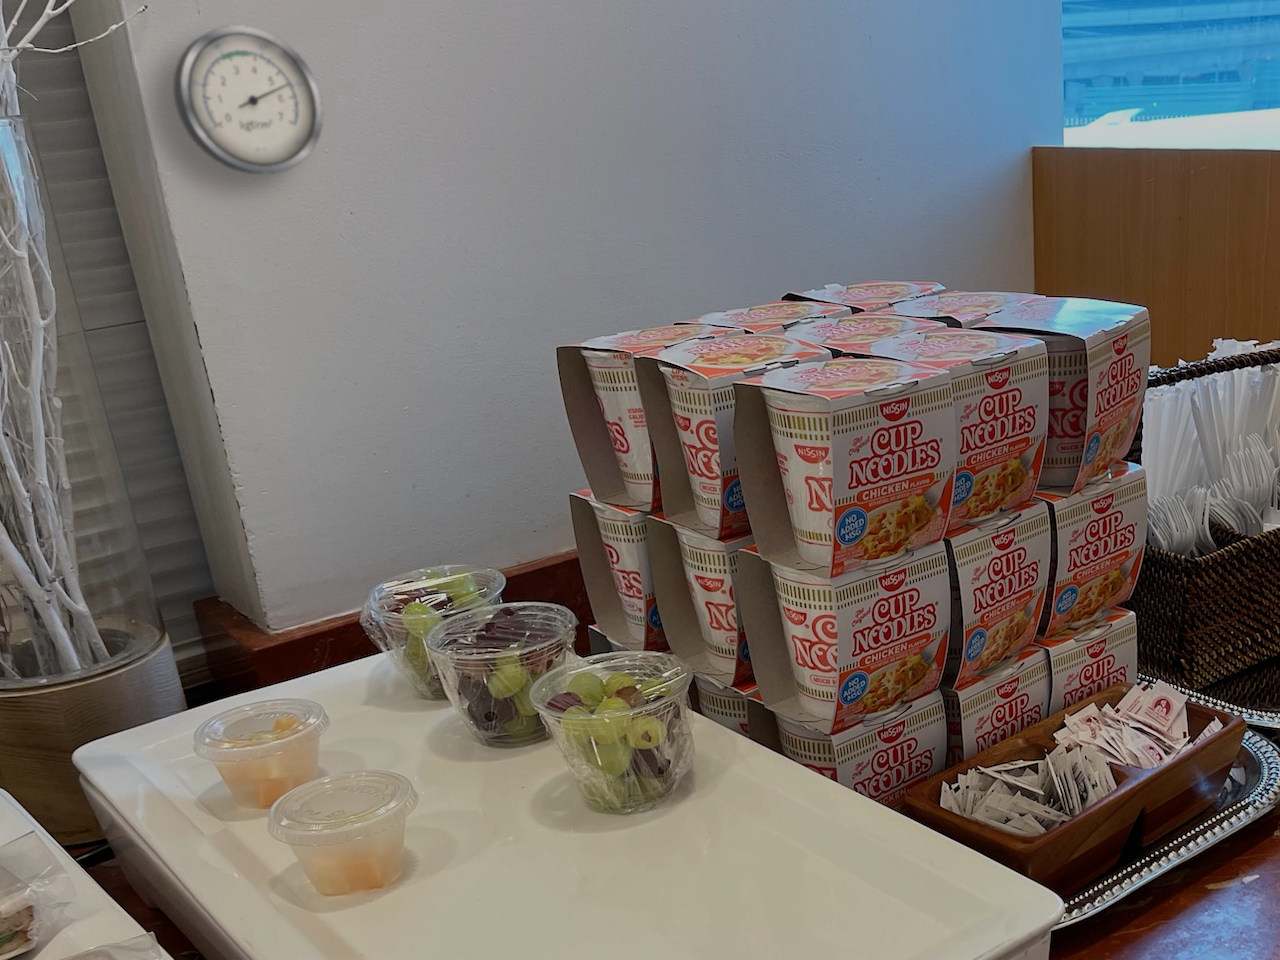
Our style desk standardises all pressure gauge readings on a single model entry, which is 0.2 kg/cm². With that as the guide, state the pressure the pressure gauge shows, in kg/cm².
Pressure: 5.5 kg/cm²
